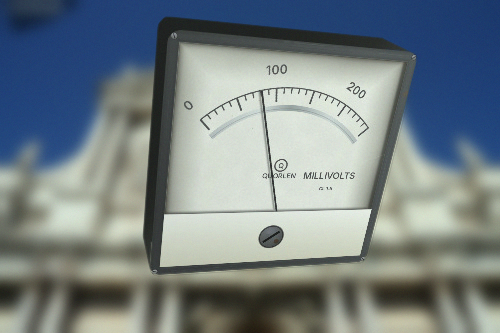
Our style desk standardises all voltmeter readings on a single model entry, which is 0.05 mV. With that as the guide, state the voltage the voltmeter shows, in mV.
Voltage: 80 mV
